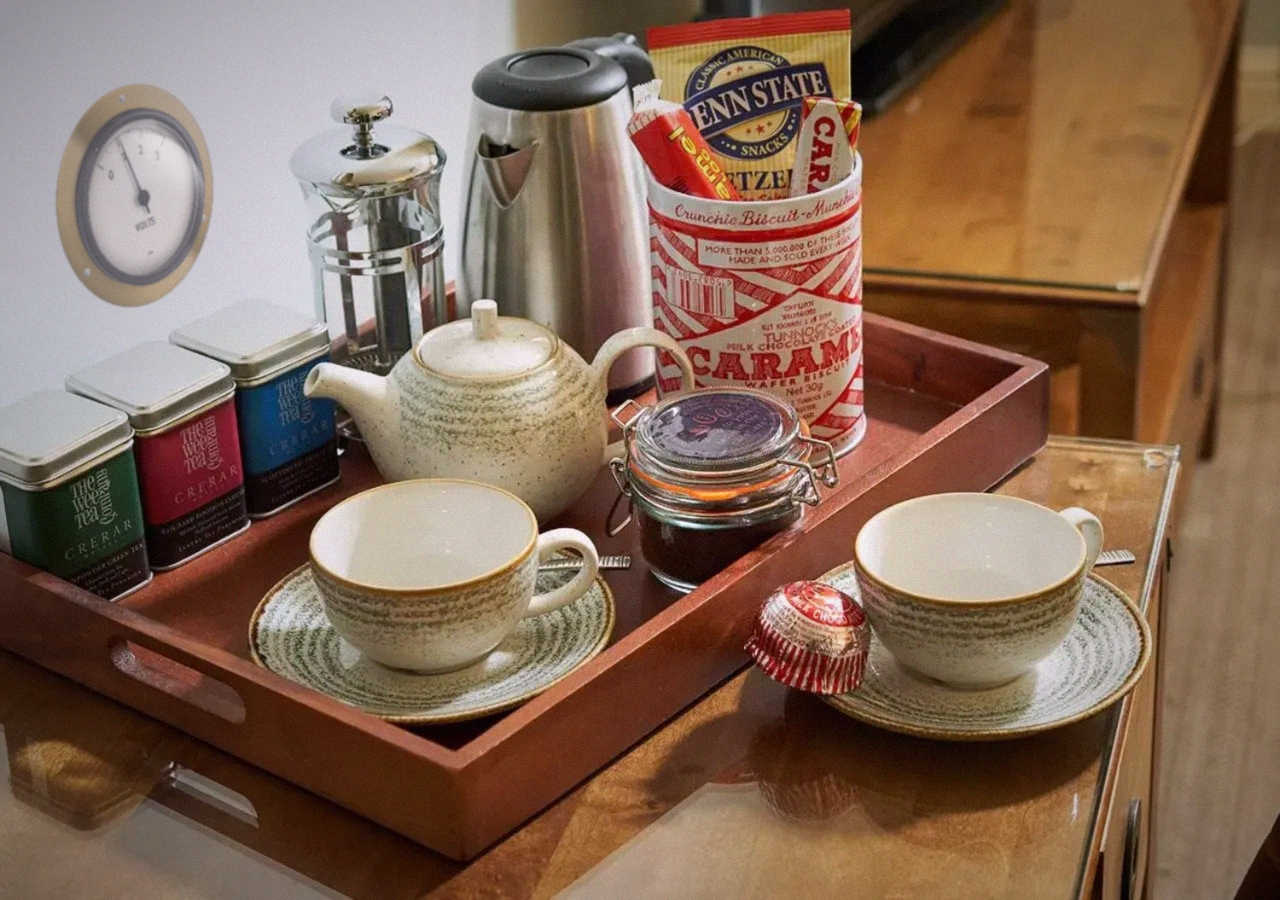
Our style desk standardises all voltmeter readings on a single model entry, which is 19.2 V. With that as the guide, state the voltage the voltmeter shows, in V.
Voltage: 1 V
